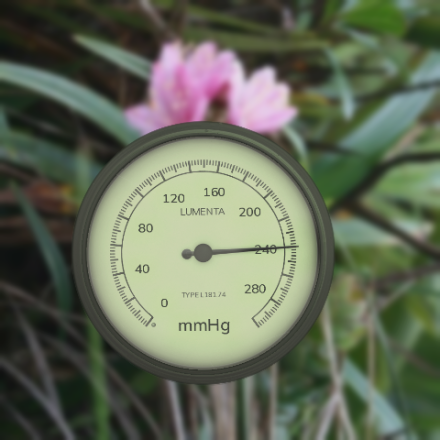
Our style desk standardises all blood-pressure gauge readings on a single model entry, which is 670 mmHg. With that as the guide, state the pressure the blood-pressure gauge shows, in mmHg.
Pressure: 240 mmHg
